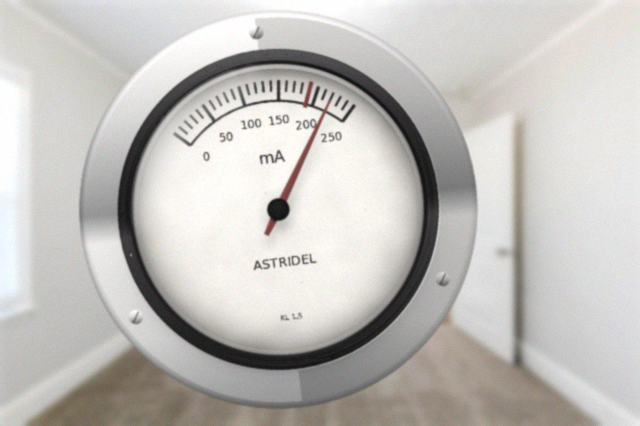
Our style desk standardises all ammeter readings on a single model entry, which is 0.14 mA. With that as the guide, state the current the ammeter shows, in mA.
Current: 220 mA
